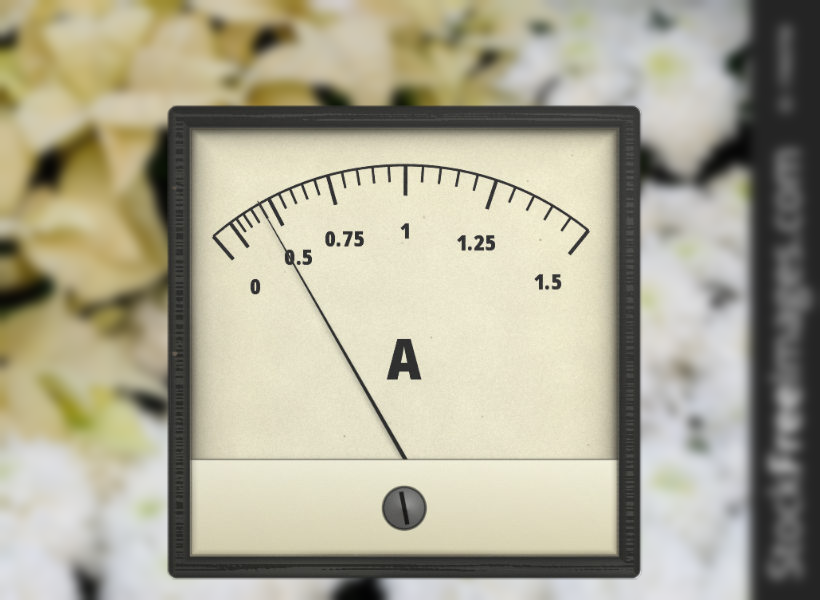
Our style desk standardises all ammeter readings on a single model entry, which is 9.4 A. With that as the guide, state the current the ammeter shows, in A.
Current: 0.45 A
